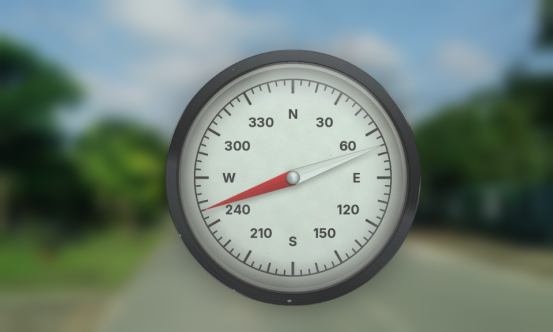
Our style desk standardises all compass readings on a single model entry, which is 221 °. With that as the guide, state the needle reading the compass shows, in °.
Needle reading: 250 °
